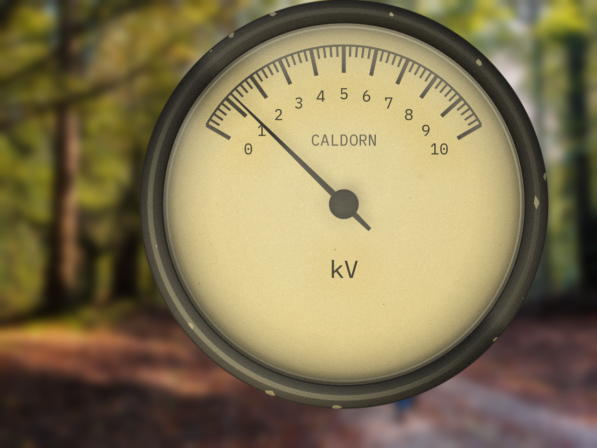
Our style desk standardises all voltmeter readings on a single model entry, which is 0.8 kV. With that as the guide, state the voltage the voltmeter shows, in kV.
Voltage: 1.2 kV
